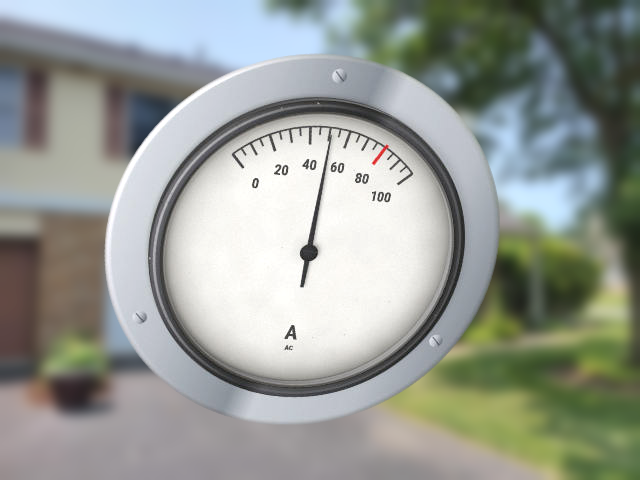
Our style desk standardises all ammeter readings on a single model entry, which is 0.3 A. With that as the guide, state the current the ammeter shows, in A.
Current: 50 A
